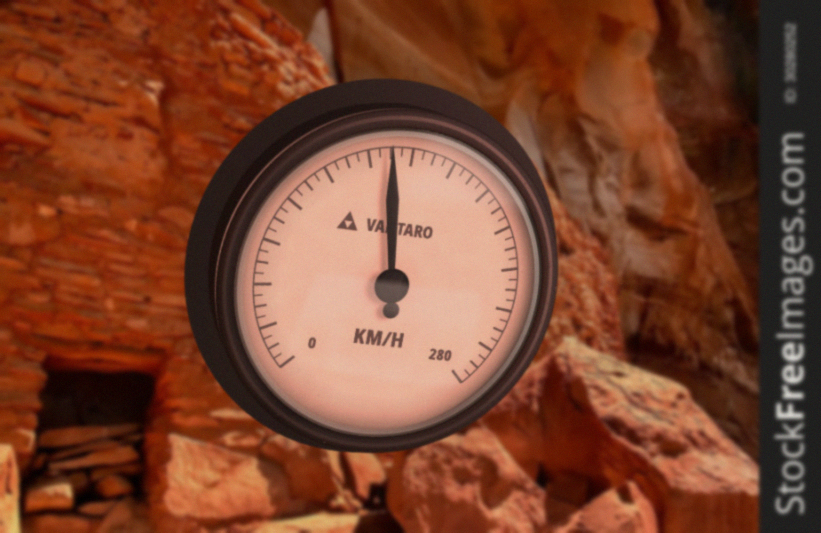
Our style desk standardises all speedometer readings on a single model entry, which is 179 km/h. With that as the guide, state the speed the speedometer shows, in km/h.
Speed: 130 km/h
